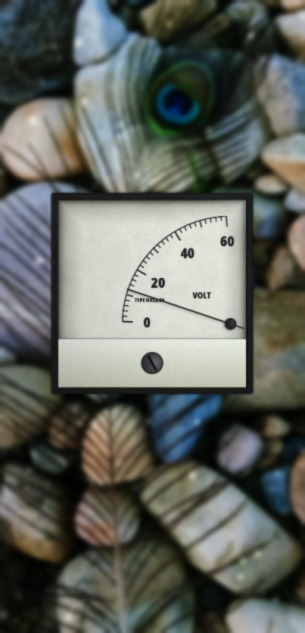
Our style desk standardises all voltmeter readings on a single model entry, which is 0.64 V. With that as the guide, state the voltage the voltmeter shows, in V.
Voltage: 12 V
